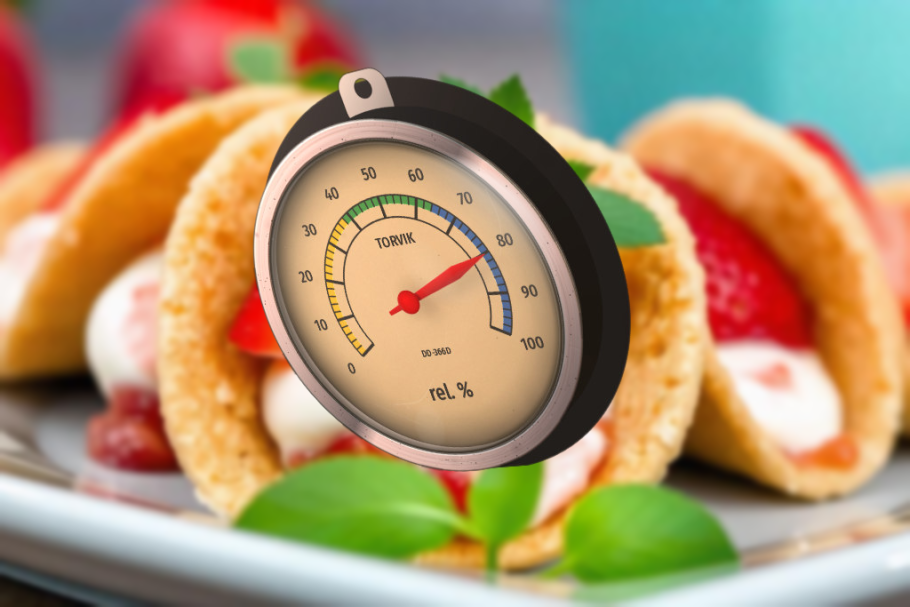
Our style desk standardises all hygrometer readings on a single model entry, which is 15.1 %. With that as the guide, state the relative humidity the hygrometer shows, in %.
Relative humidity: 80 %
